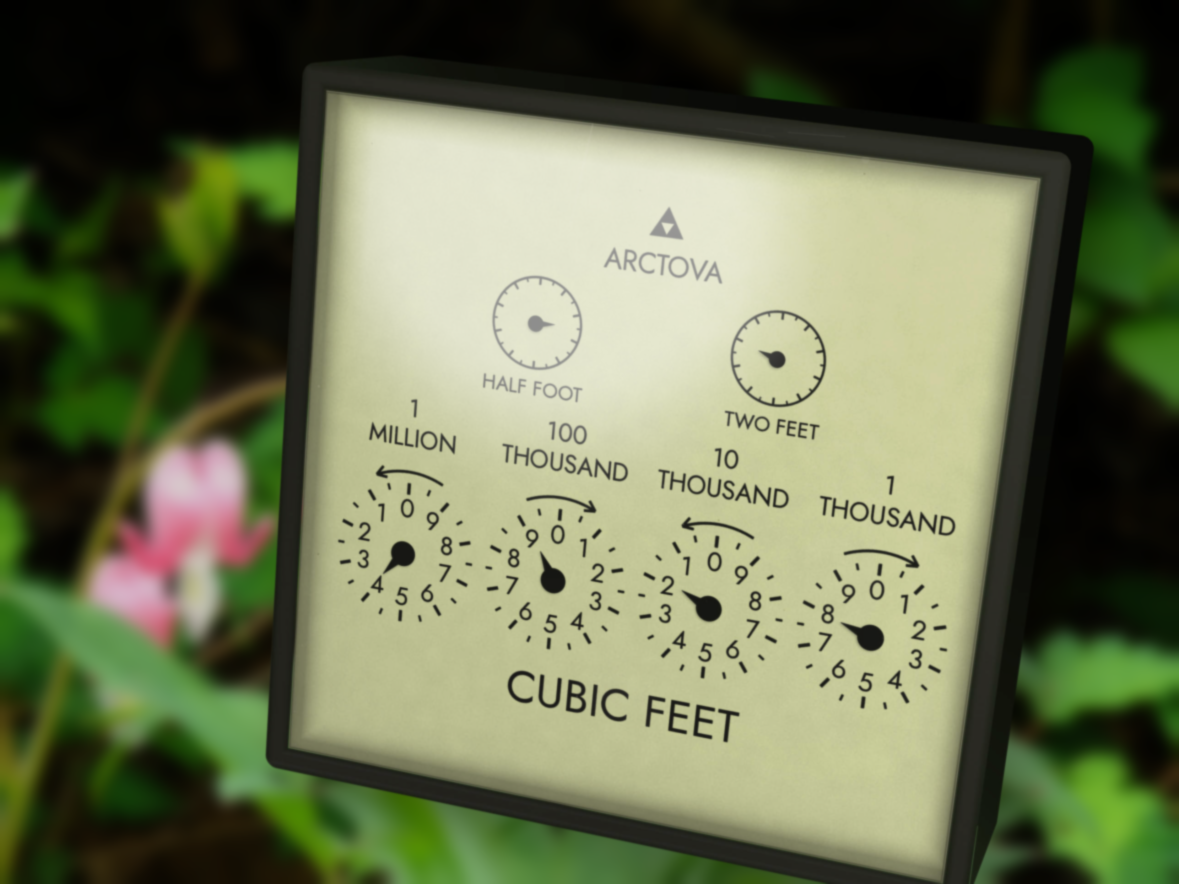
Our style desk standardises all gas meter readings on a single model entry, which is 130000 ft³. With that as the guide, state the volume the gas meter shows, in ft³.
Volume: 391800 ft³
